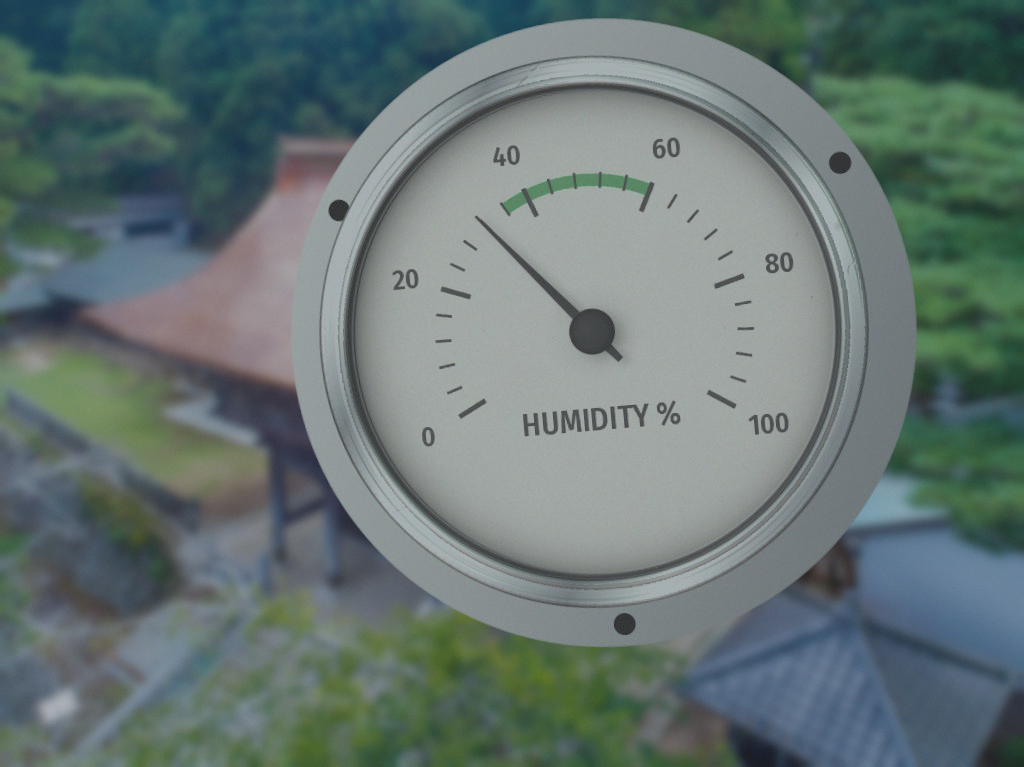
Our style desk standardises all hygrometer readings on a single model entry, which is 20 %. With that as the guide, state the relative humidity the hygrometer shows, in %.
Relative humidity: 32 %
